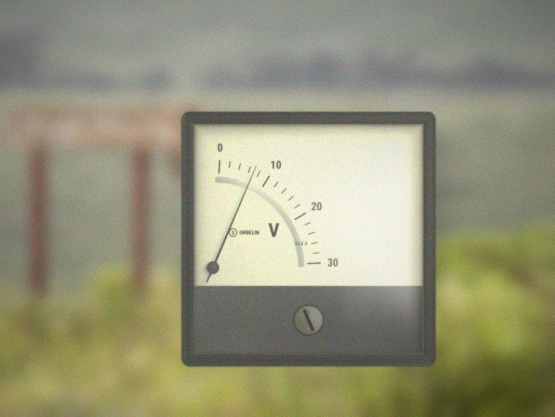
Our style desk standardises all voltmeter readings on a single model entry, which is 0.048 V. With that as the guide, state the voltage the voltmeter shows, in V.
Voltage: 7 V
